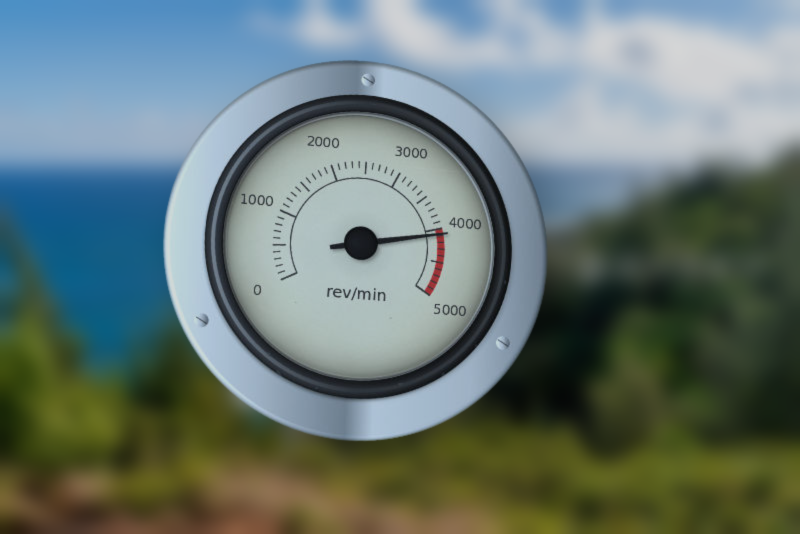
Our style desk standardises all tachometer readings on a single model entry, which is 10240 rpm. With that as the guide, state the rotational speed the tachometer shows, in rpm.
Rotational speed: 4100 rpm
